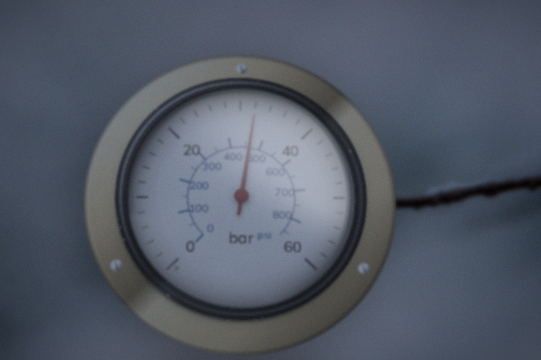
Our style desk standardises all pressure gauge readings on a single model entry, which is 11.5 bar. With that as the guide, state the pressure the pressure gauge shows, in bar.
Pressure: 32 bar
